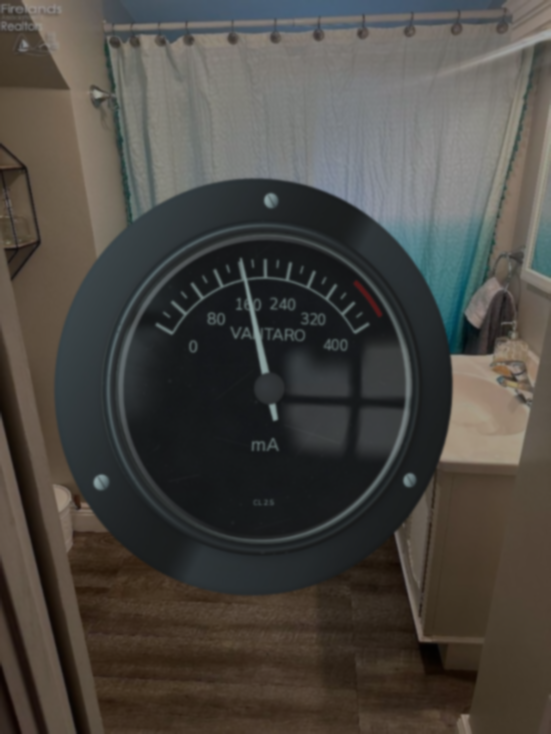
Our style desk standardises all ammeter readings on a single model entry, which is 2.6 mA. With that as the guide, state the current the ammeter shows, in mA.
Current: 160 mA
